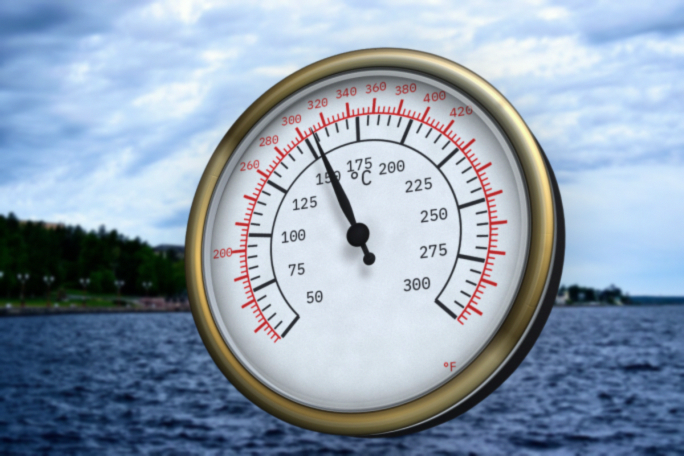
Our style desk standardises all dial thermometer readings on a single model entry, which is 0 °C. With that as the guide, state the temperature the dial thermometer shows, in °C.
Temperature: 155 °C
